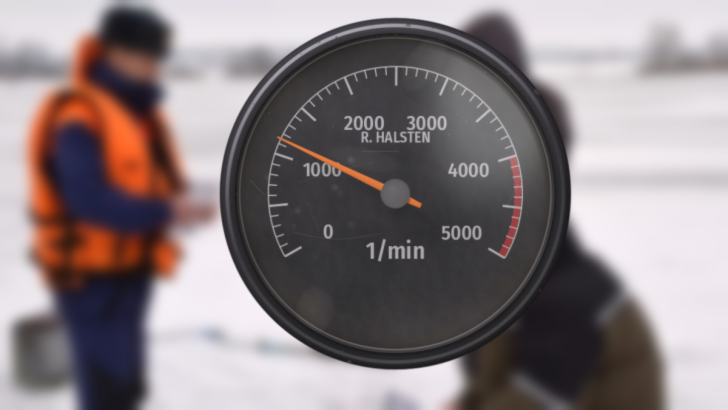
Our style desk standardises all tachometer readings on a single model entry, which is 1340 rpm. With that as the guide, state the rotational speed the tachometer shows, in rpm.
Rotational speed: 1150 rpm
